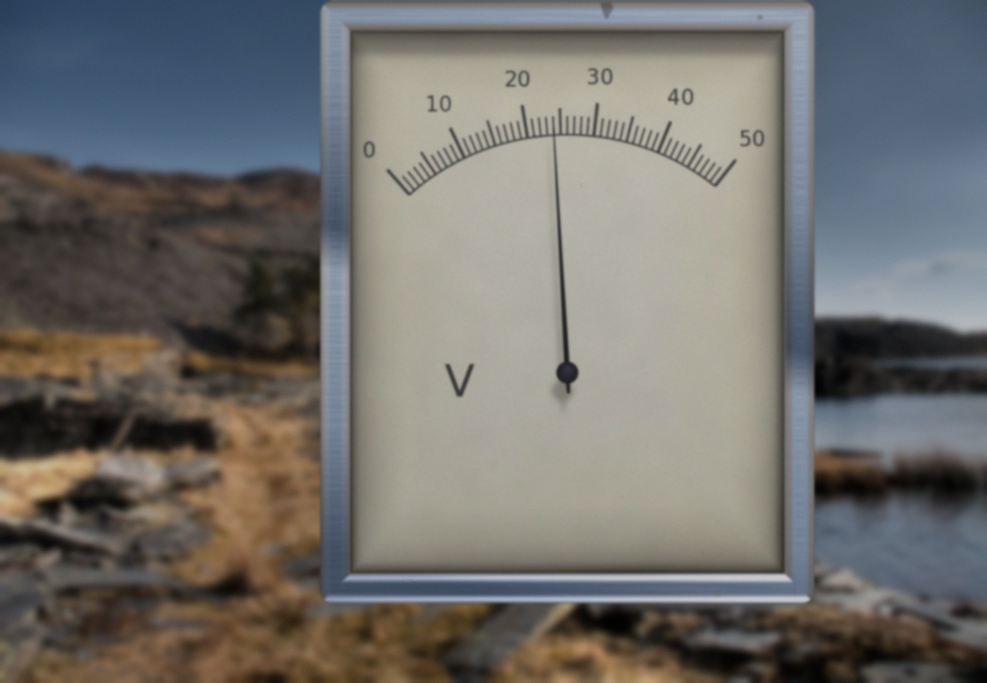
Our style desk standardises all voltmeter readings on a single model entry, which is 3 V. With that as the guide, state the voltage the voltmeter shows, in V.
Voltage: 24 V
